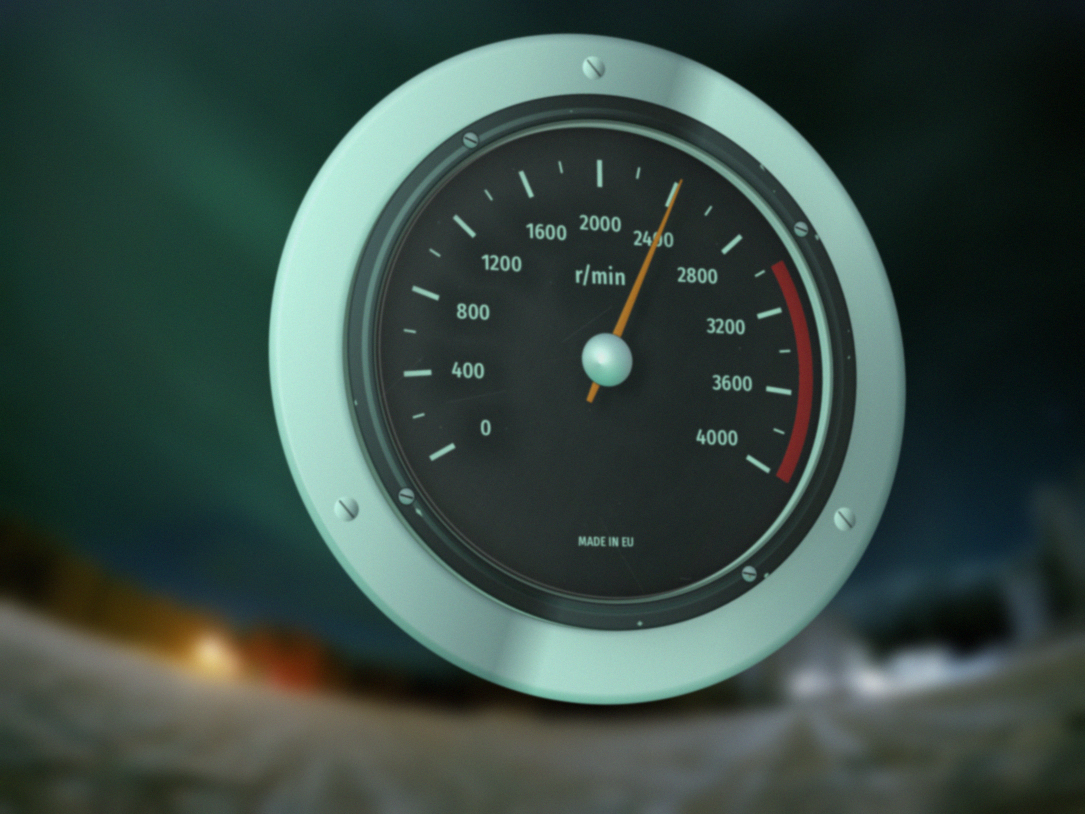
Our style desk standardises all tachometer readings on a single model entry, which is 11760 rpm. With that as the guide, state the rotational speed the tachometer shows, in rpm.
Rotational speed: 2400 rpm
